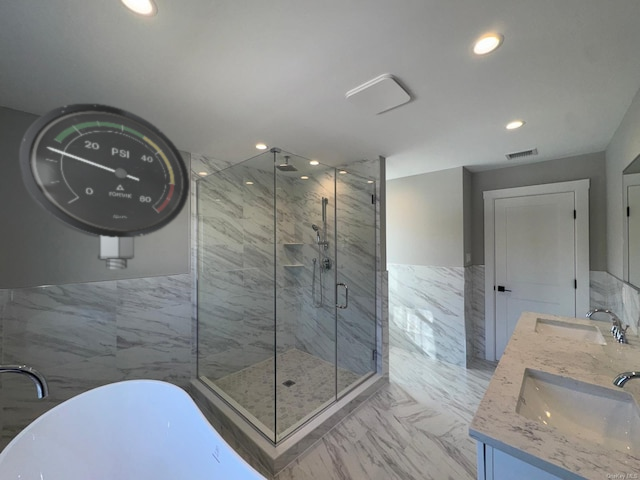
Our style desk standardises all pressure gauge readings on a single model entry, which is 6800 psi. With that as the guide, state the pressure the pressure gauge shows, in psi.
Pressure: 12.5 psi
